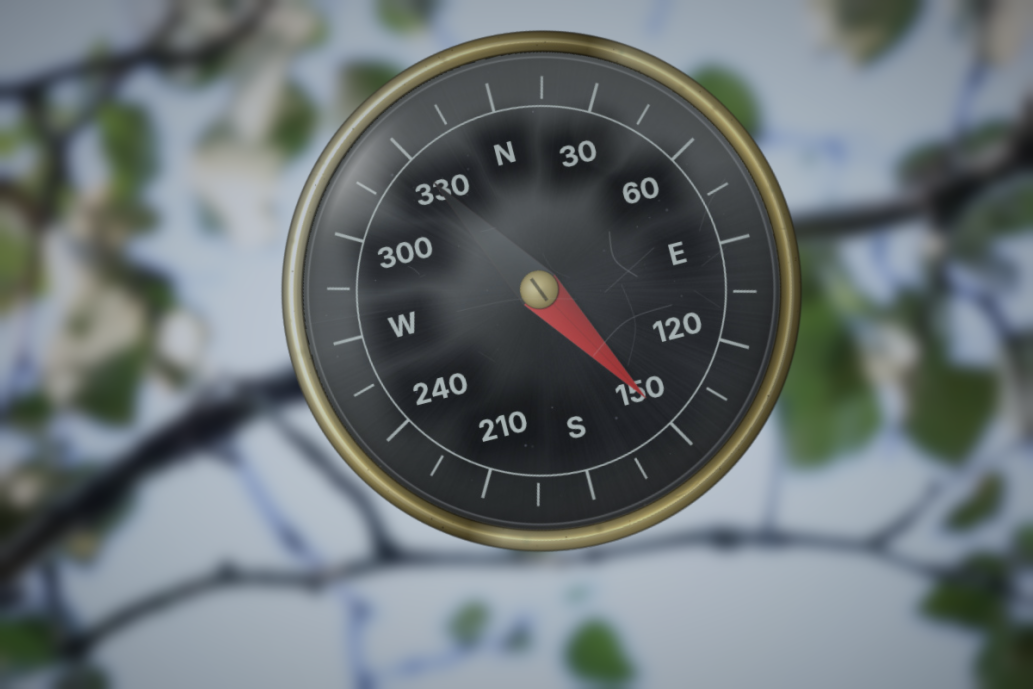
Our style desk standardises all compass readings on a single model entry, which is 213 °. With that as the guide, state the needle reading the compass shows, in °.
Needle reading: 150 °
